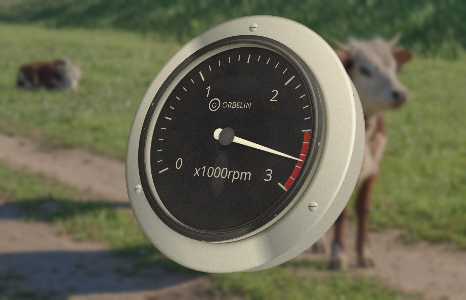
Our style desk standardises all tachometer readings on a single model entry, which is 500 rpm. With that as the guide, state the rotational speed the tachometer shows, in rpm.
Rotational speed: 2750 rpm
